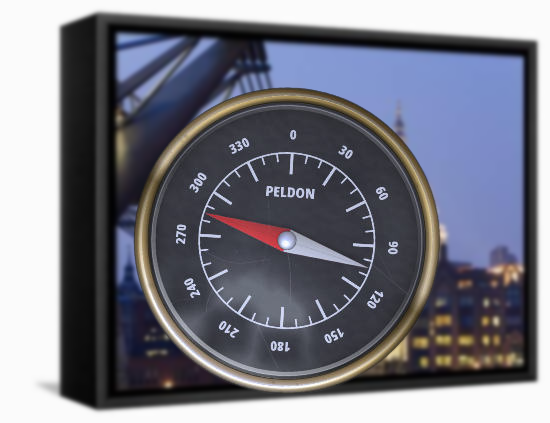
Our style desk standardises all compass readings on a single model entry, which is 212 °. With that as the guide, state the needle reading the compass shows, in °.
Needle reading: 285 °
